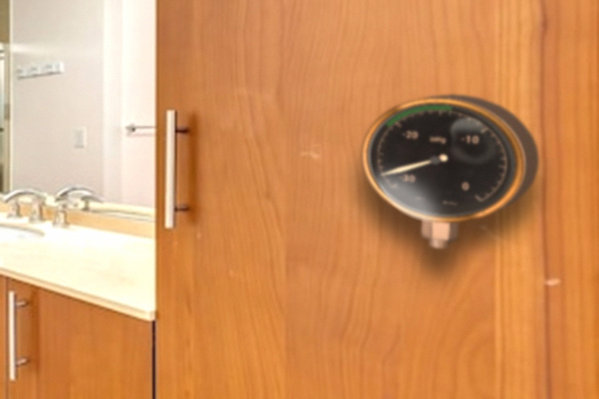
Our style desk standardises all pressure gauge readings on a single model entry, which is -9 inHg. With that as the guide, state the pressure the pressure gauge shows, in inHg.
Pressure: -28 inHg
